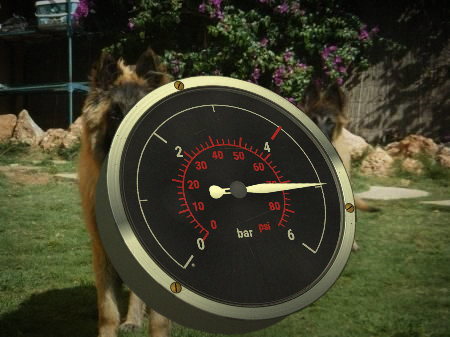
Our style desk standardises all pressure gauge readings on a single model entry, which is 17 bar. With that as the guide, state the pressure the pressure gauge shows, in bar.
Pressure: 5 bar
